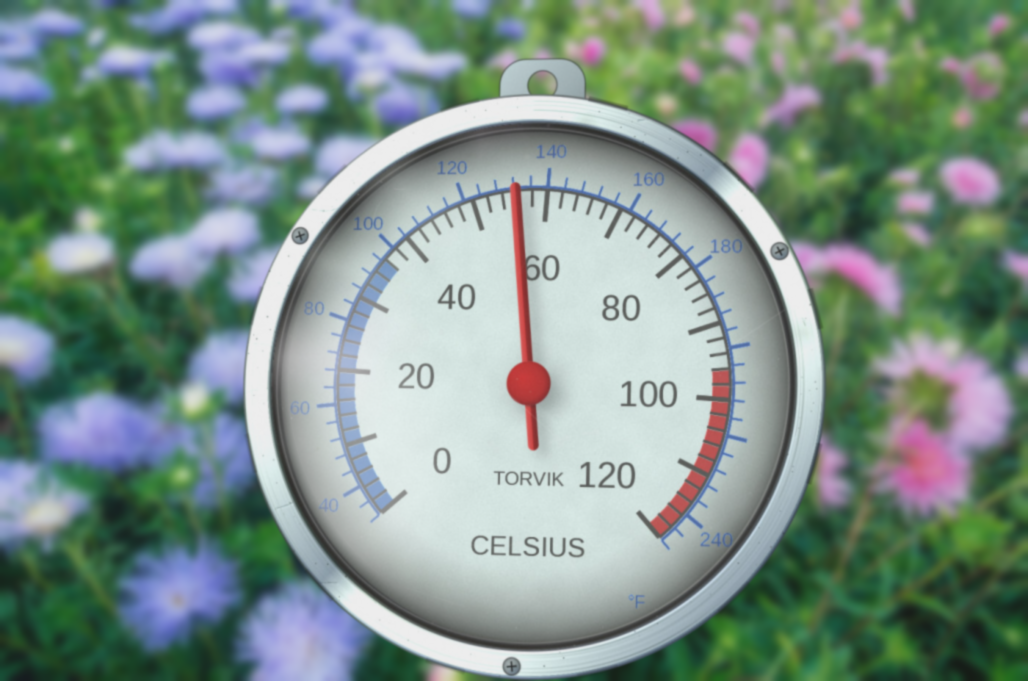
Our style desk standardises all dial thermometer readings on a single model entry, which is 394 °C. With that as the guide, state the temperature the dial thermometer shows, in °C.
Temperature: 56 °C
